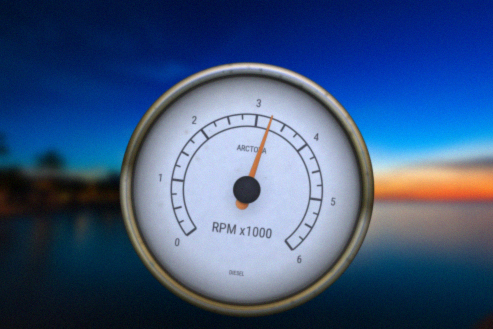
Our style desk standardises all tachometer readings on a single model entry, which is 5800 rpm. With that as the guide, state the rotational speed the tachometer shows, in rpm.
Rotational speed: 3250 rpm
